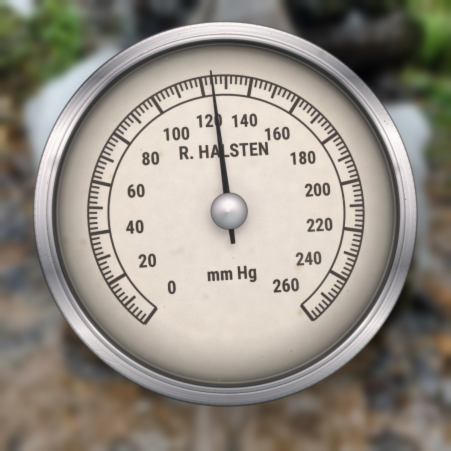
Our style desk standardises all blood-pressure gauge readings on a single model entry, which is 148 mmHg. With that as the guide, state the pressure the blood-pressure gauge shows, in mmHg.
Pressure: 124 mmHg
